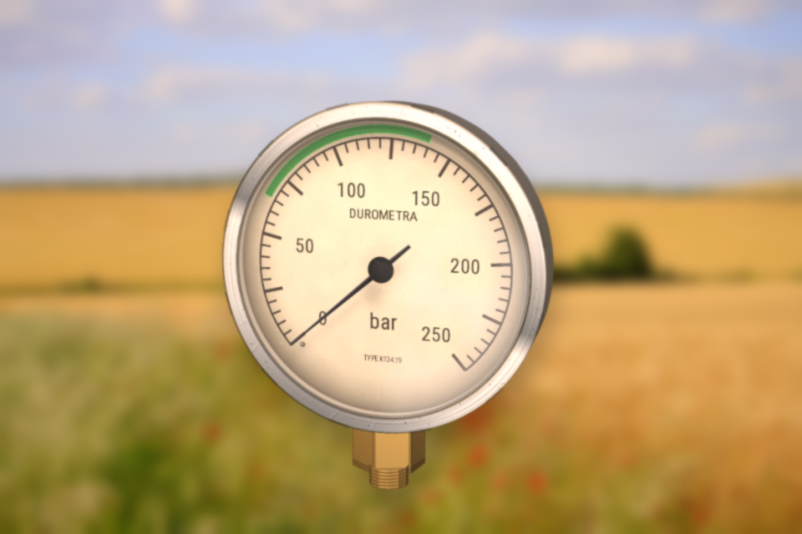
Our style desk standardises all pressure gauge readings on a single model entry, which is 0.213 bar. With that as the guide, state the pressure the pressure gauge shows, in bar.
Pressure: 0 bar
